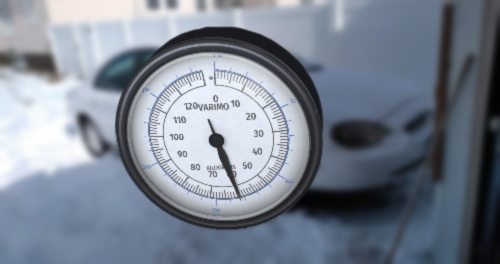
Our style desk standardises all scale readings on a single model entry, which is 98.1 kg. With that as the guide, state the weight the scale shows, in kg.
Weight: 60 kg
